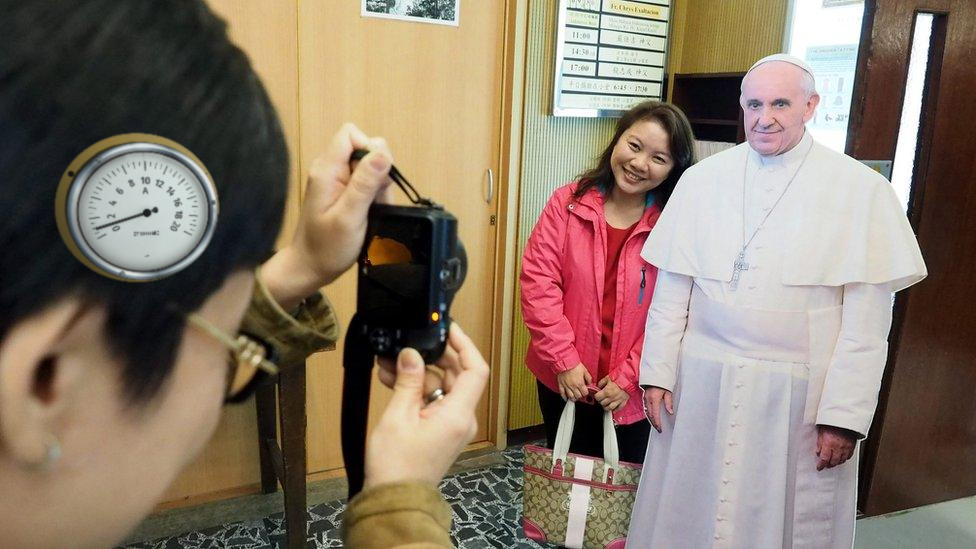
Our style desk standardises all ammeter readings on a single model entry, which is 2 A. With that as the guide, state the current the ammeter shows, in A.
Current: 1 A
